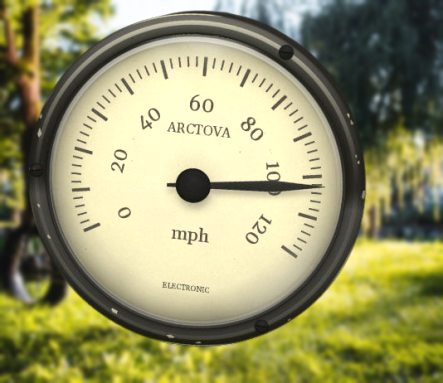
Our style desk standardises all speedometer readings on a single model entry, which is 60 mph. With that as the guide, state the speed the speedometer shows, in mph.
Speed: 102 mph
